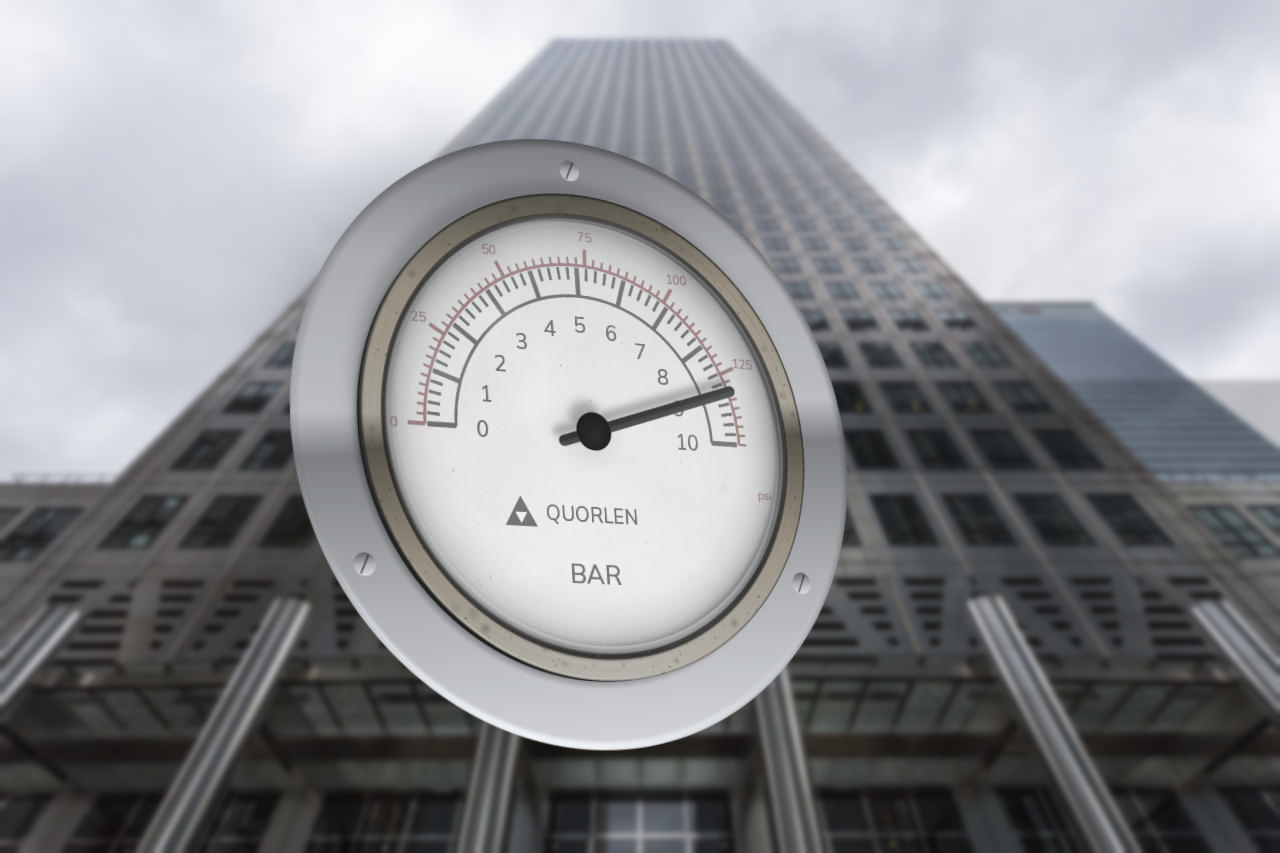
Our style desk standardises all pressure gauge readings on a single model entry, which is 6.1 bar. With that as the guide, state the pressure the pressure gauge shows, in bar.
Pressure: 9 bar
